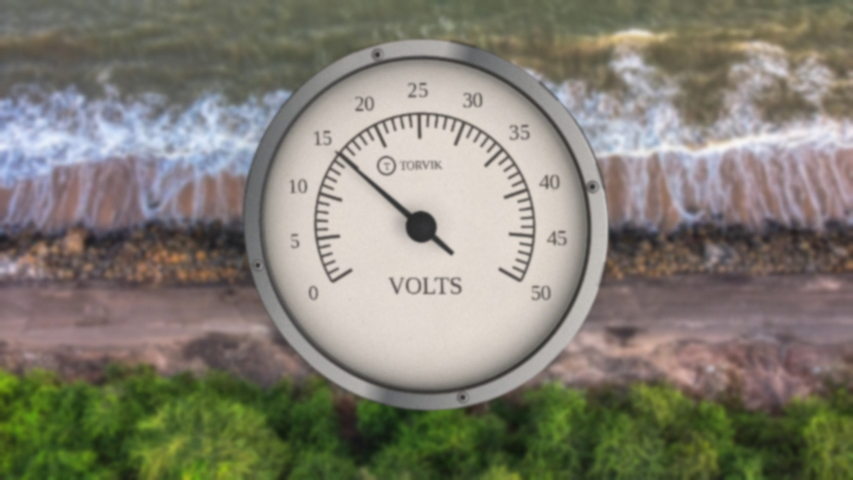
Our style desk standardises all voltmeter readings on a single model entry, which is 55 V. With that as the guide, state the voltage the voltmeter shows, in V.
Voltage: 15 V
